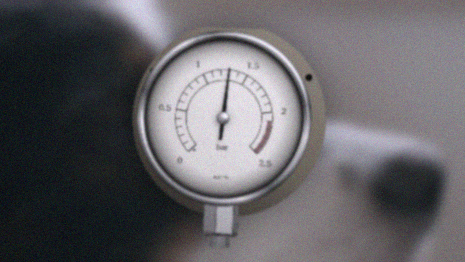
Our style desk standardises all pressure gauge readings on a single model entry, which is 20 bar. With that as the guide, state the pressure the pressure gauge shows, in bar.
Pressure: 1.3 bar
